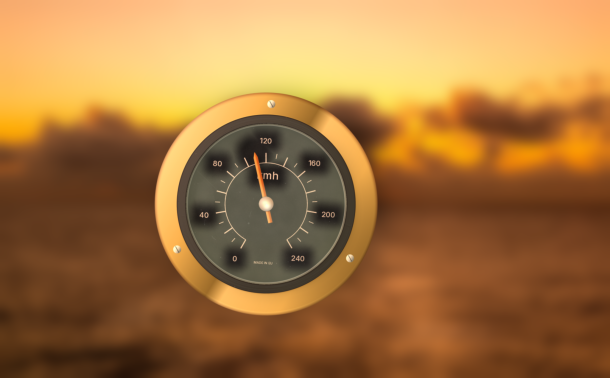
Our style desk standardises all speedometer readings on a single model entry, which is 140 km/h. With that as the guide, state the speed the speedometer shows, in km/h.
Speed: 110 km/h
